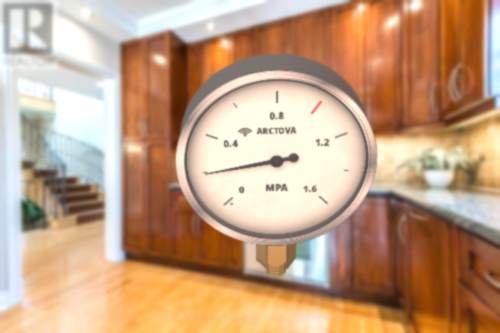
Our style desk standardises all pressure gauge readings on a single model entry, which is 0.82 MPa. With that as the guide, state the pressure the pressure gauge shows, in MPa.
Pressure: 0.2 MPa
